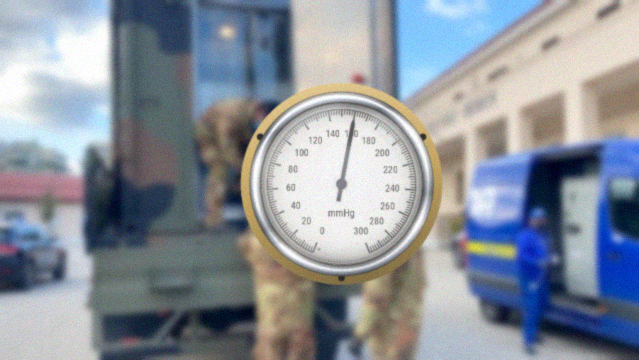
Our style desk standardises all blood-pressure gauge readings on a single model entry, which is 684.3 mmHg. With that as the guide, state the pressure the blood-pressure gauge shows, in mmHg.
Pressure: 160 mmHg
